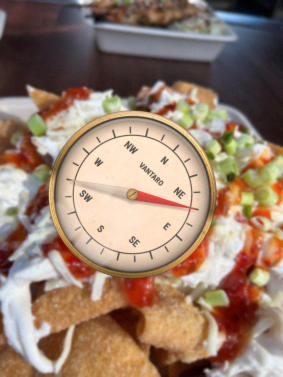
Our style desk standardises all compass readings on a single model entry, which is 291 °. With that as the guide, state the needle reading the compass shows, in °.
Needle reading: 60 °
